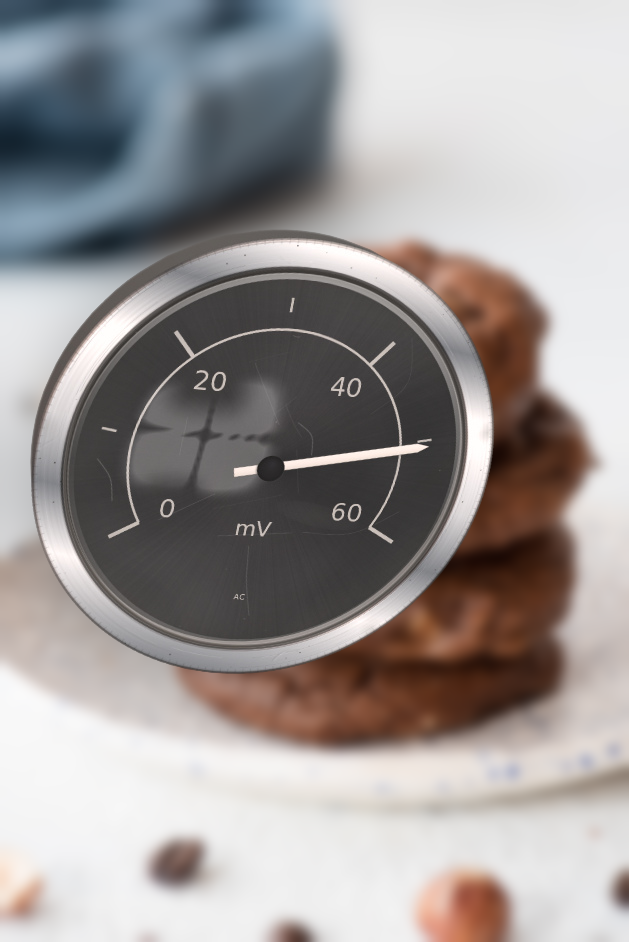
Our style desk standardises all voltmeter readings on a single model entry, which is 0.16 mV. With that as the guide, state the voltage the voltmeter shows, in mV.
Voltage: 50 mV
